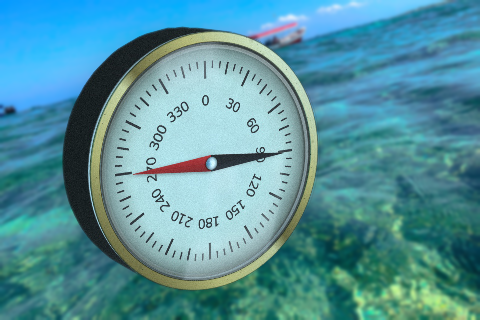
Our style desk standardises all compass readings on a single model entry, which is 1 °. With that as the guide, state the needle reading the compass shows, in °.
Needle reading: 270 °
